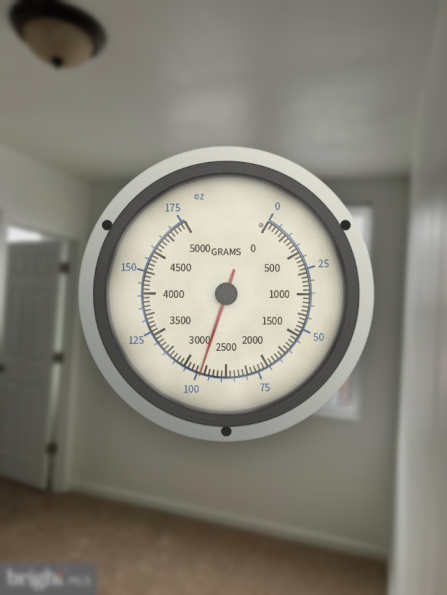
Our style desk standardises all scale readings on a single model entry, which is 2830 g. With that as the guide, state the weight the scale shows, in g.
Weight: 2800 g
